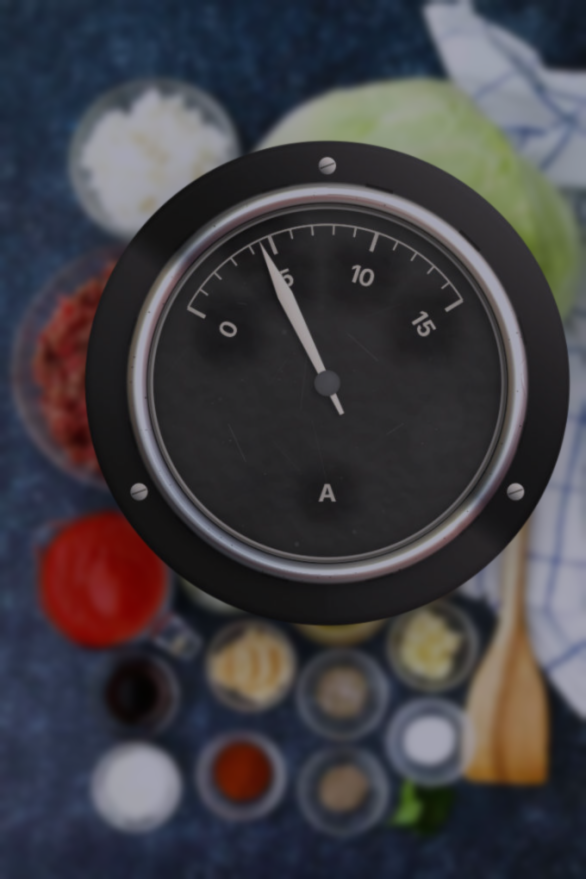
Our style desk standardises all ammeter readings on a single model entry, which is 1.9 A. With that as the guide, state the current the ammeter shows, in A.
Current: 4.5 A
